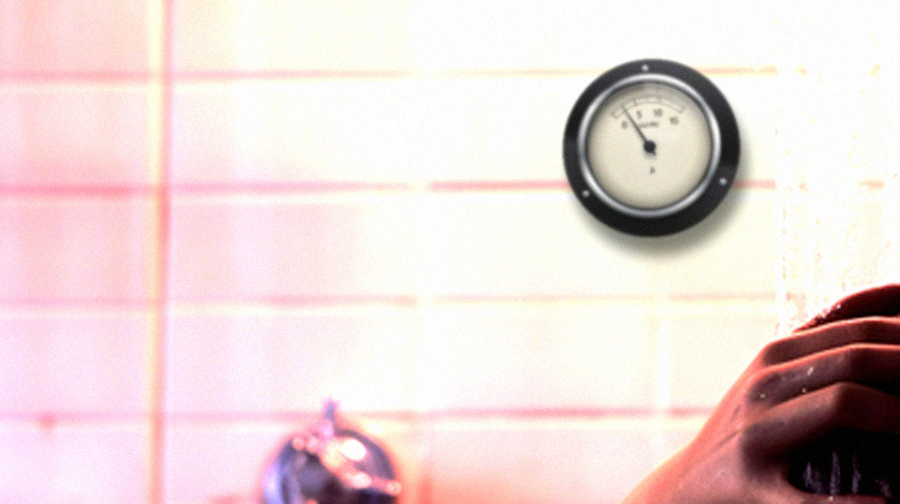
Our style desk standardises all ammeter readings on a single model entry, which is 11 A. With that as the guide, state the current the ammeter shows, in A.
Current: 2.5 A
